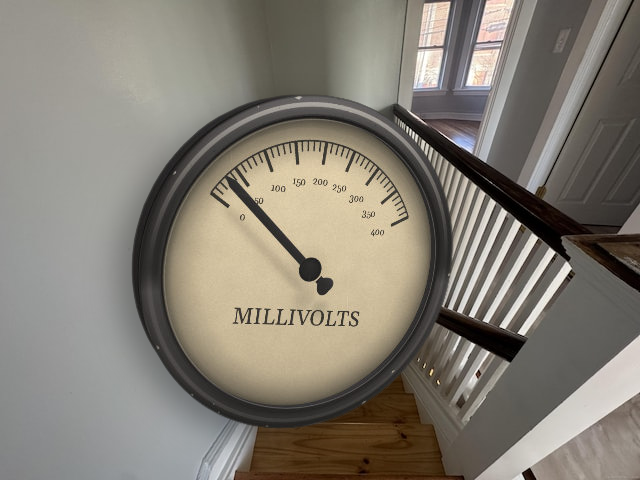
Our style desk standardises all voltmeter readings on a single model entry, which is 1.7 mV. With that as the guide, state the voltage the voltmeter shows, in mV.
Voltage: 30 mV
